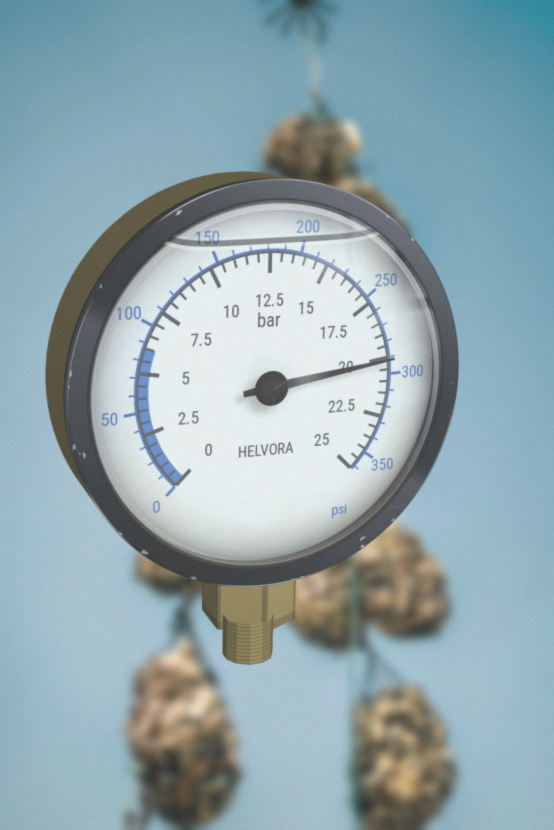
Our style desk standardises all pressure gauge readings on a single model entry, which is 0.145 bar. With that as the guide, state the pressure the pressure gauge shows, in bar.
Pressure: 20 bar
